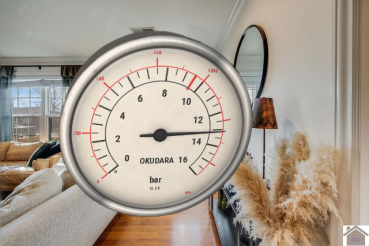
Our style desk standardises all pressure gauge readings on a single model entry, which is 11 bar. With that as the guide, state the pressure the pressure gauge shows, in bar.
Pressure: 13 bar
